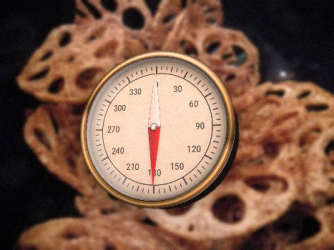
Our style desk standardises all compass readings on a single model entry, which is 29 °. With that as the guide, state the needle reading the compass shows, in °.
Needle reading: 180 °
